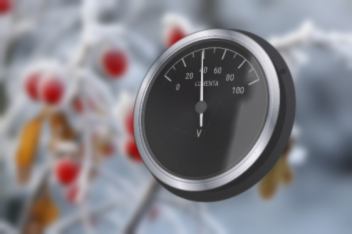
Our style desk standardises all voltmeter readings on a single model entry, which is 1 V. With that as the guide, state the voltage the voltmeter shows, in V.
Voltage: 40 V
